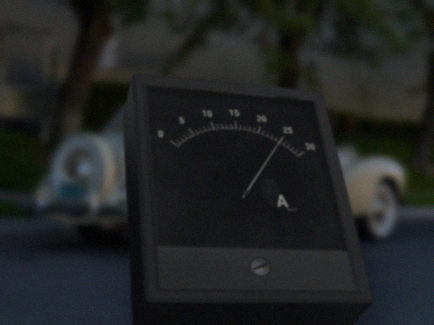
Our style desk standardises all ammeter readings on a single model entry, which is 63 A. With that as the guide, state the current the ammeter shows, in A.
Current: 25 A
